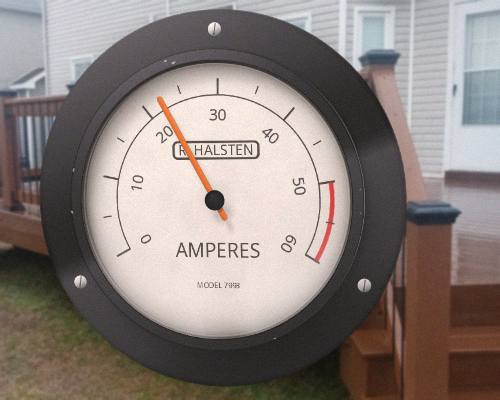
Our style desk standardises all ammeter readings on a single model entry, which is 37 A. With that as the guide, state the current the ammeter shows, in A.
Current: 22.5 A
